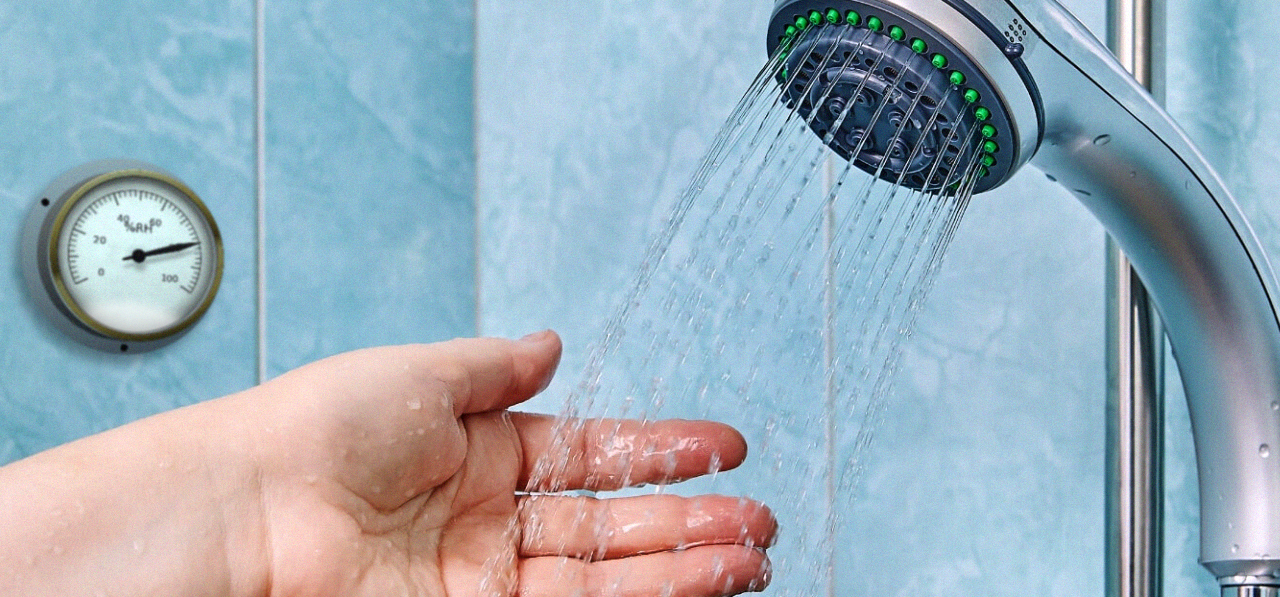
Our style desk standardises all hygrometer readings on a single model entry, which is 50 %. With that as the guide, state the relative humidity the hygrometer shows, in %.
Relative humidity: 80 %
